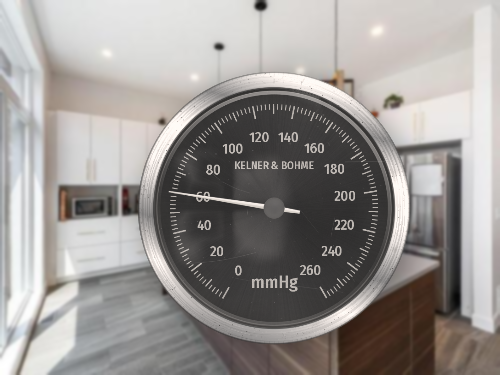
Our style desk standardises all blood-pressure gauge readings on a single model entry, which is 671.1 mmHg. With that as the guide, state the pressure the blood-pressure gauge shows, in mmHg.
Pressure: 60 mmHg
